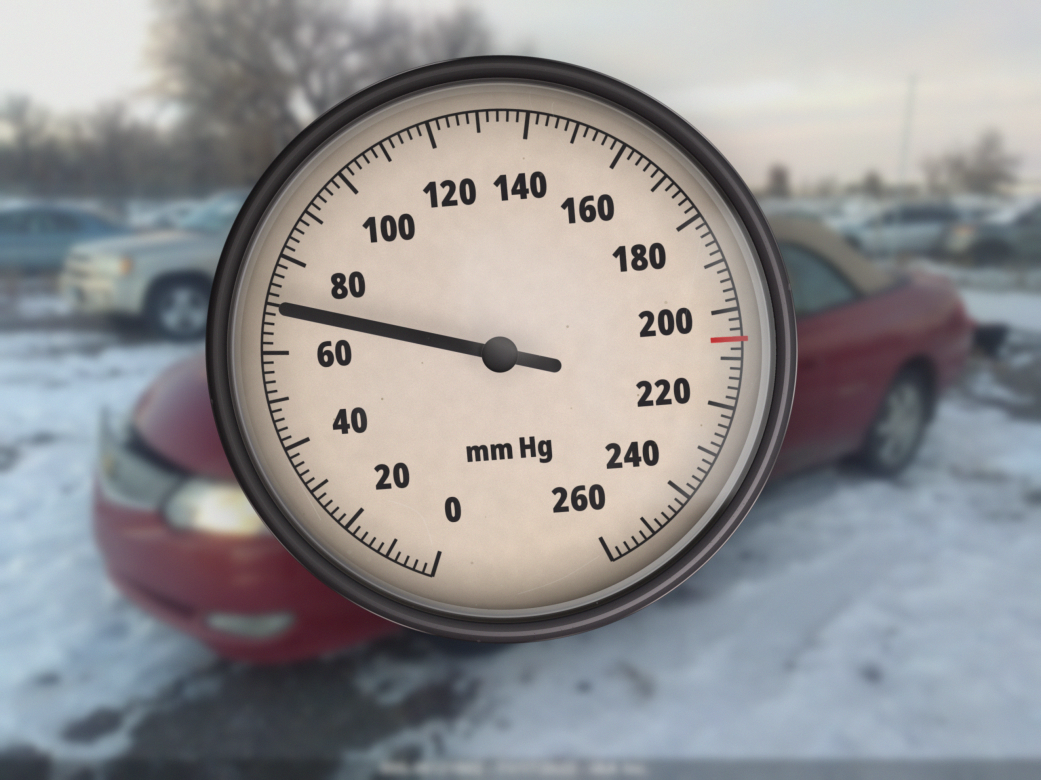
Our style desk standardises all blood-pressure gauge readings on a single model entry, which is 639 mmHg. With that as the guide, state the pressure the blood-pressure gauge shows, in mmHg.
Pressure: 70 mmHg
